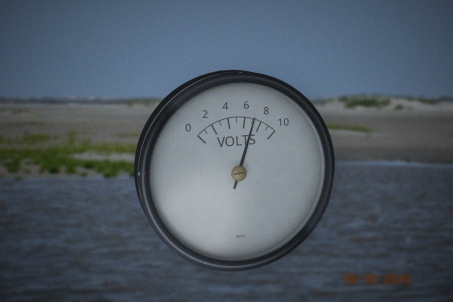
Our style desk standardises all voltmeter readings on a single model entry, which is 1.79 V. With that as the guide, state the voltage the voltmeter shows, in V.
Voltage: 7 V
